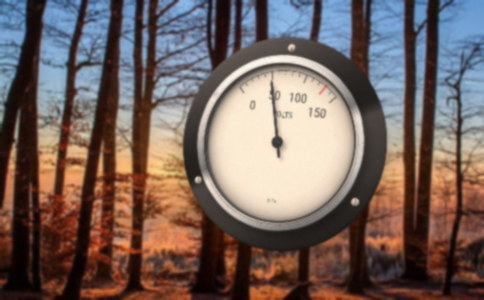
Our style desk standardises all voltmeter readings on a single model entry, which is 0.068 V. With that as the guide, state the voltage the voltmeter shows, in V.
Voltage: 50 V
